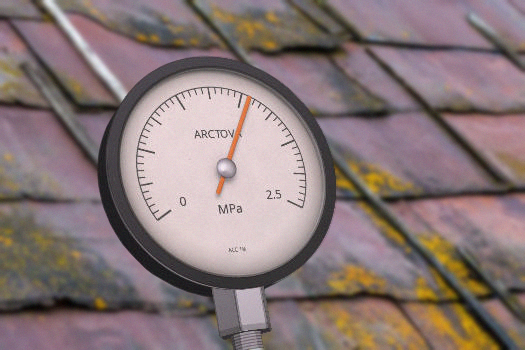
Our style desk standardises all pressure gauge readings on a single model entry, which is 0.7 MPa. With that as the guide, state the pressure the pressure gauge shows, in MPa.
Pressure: 1.55 MPa
